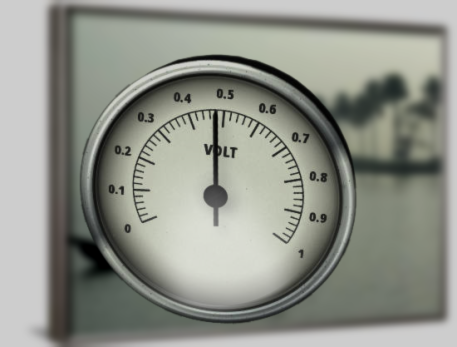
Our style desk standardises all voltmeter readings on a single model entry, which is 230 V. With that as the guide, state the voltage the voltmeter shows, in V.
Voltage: 0.48 V
